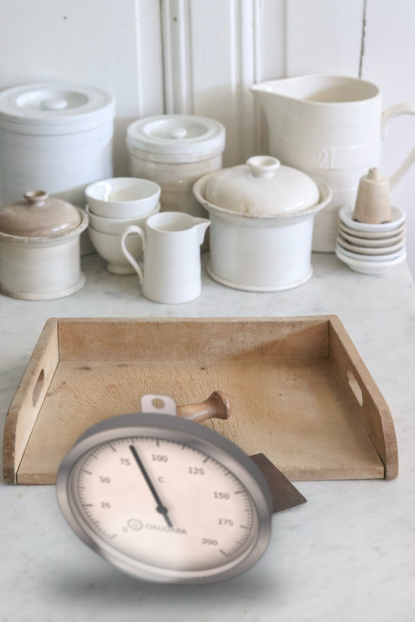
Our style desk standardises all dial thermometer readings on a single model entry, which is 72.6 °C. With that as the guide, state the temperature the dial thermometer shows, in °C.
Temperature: 87.5 °C
